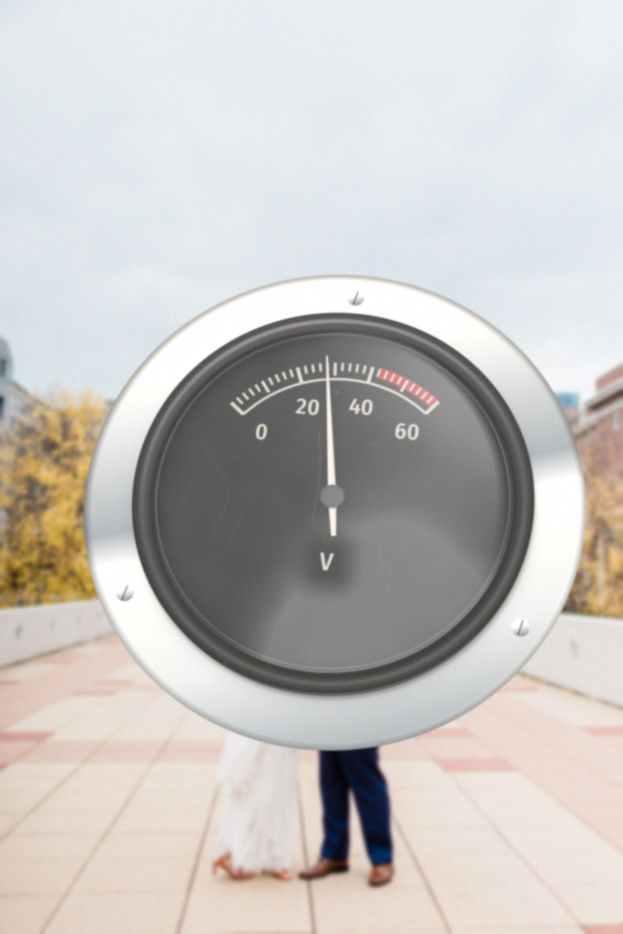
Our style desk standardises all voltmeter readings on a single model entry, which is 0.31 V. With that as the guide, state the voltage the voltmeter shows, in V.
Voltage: 28 V
